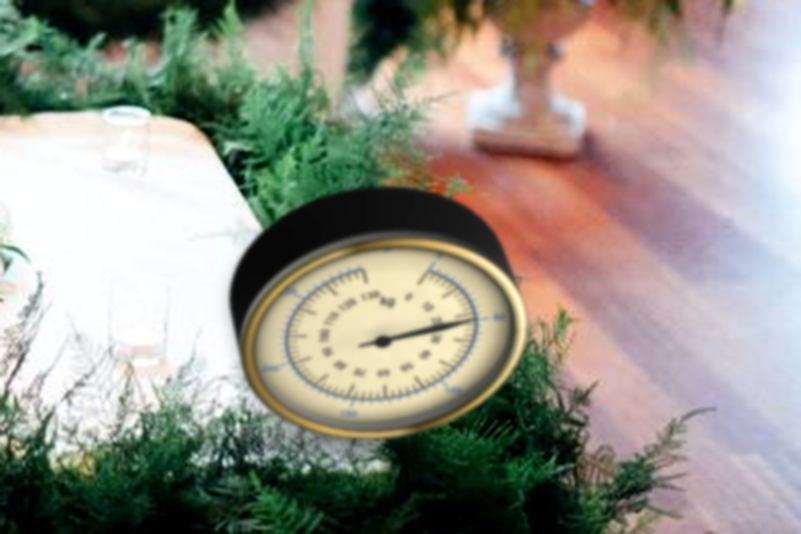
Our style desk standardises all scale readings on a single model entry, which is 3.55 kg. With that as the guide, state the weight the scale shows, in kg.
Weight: 20 kg
